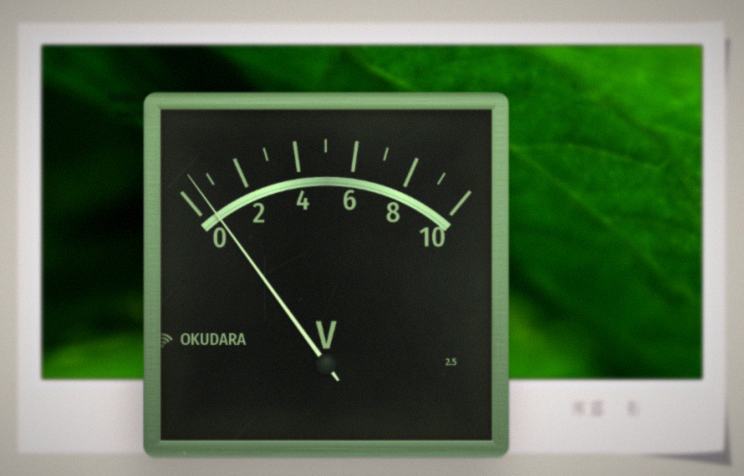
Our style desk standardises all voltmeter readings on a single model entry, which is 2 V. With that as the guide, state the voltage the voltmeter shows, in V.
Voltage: 0.5 V
